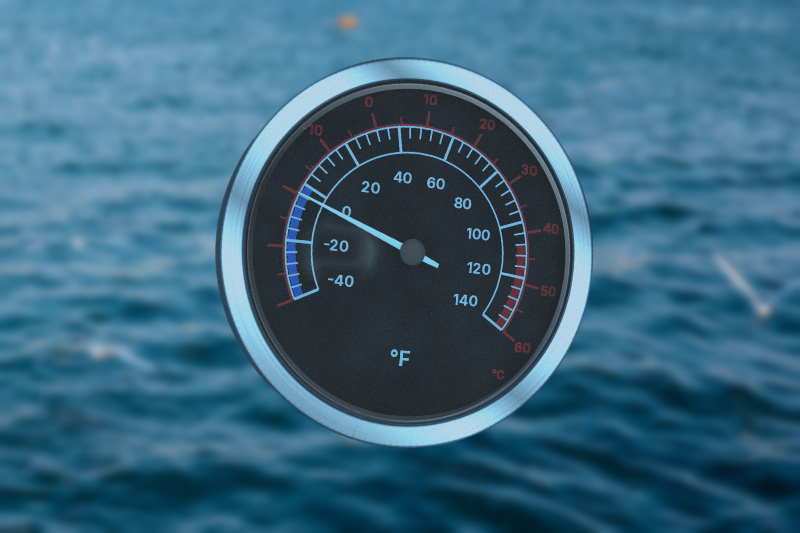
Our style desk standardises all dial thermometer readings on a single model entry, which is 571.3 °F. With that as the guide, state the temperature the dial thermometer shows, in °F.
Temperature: -4 °F
